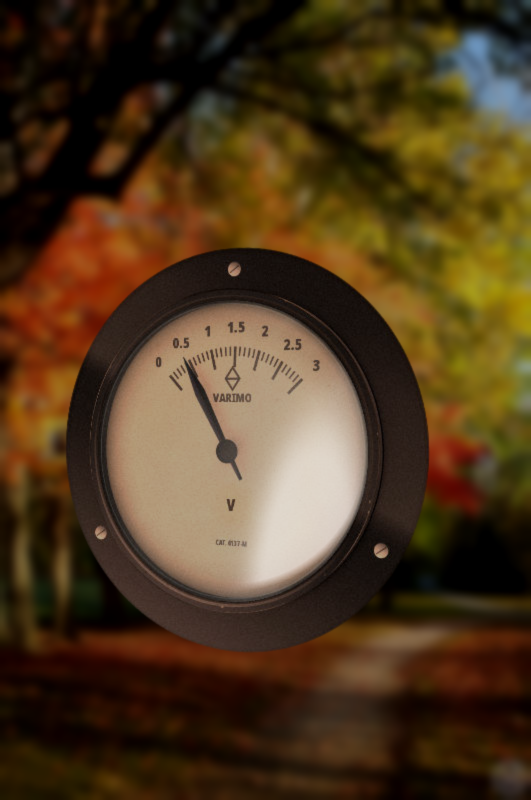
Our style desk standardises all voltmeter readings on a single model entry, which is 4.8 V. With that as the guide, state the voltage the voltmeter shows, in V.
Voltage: 0.5 V
